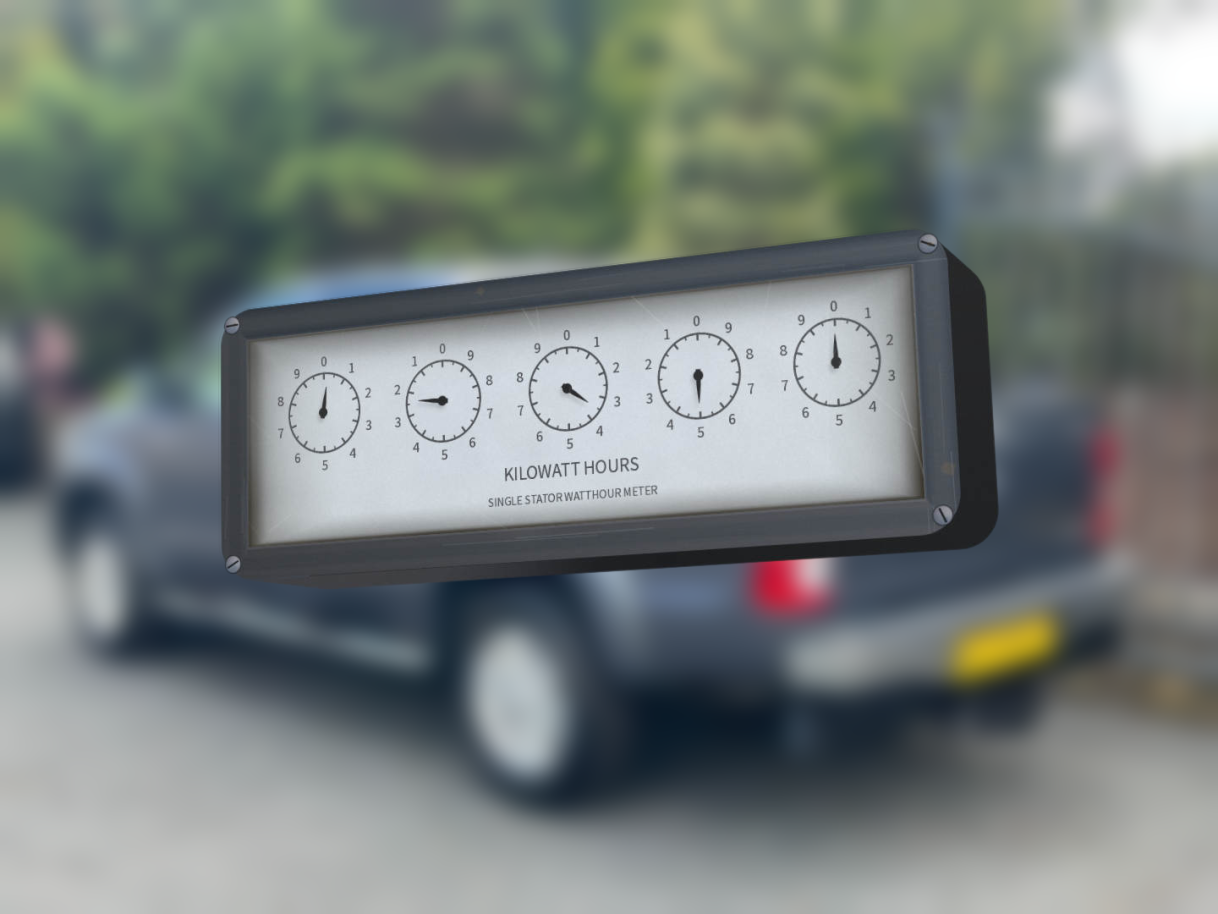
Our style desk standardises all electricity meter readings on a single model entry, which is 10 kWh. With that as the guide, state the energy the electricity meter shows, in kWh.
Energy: 2350 kWh
